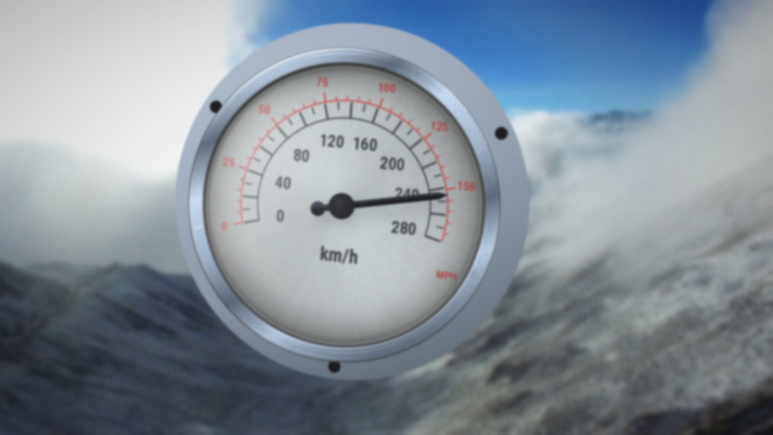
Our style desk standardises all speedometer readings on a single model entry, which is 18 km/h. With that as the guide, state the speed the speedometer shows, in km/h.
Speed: 245 km/h
